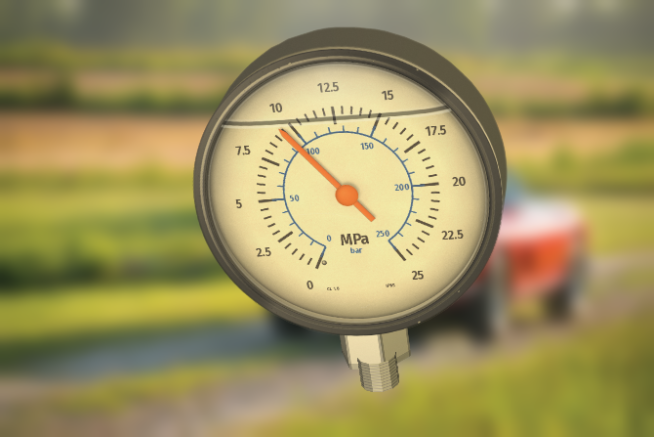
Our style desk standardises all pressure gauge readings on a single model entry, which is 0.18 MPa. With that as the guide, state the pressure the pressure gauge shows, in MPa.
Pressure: 9.5 MPa
